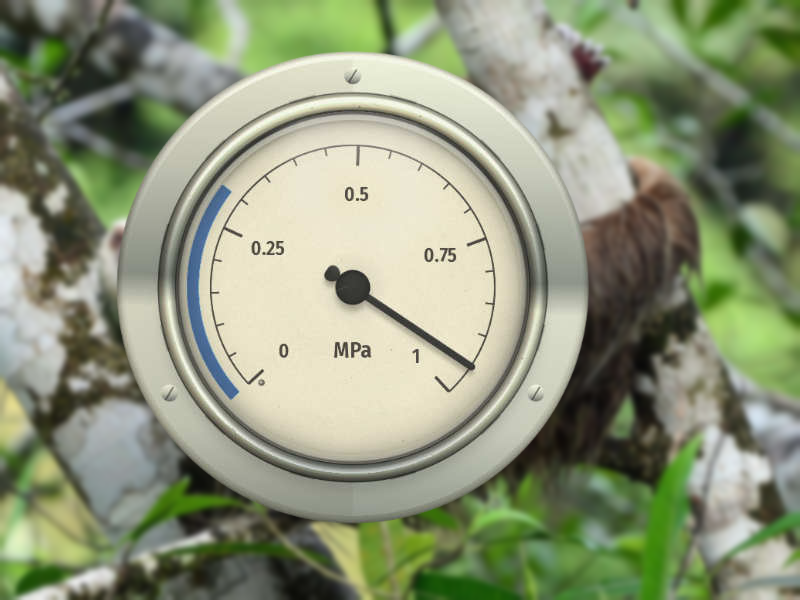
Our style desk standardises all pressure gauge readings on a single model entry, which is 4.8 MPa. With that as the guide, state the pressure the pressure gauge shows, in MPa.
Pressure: 0.95 MPa
